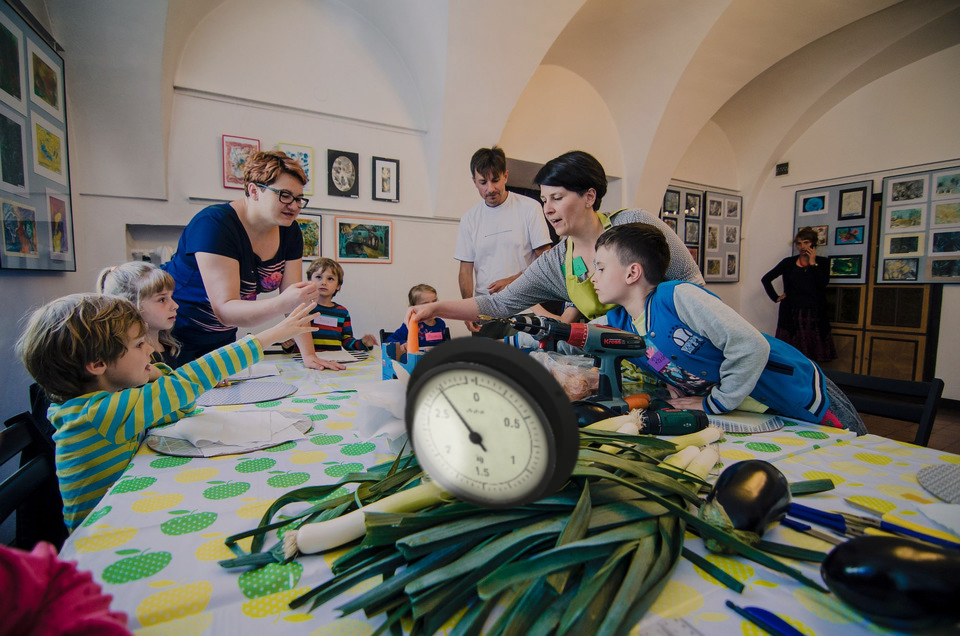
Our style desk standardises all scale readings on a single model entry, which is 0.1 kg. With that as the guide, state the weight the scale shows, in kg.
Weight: 2.75 kg
